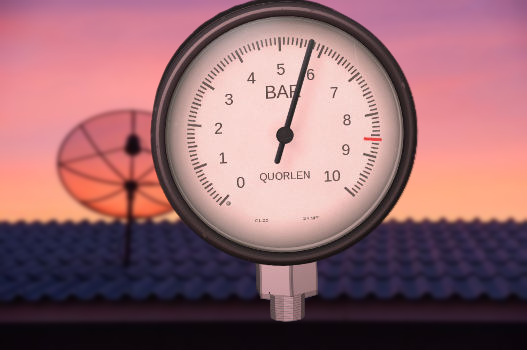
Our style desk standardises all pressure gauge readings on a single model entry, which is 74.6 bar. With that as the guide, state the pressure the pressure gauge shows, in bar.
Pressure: 5.7 bar
